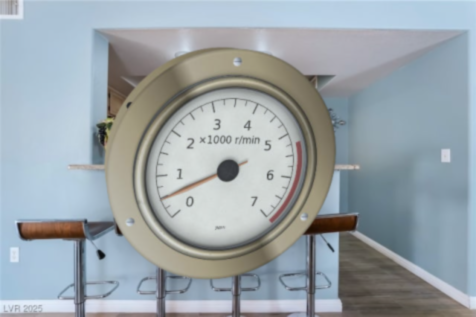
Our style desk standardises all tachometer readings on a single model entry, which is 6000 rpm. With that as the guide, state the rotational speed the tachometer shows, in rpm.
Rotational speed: 500 rpm
